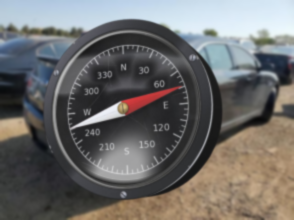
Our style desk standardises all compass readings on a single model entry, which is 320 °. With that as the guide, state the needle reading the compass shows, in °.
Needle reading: 75 °
